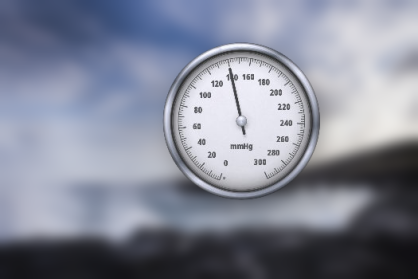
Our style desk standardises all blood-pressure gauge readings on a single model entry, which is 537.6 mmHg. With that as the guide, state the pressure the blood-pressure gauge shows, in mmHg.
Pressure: 140 mmHg
